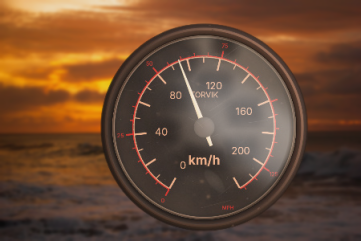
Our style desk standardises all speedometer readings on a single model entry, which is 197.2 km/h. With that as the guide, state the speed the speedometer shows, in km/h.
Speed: 95 km/h
